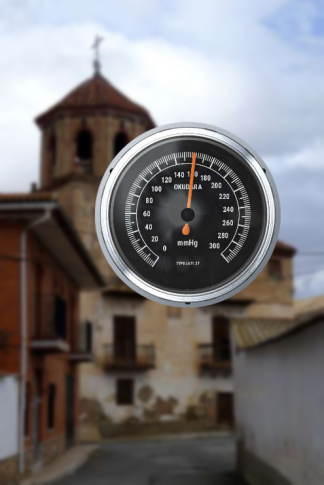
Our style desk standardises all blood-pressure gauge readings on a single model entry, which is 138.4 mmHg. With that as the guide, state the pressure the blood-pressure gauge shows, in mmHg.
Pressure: 160 mmHg
